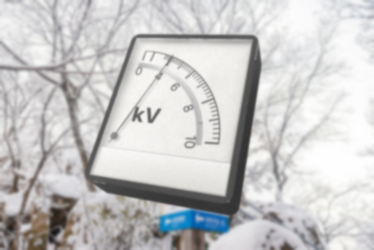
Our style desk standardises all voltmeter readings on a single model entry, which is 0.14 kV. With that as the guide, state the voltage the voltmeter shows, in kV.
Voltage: 4 kV
